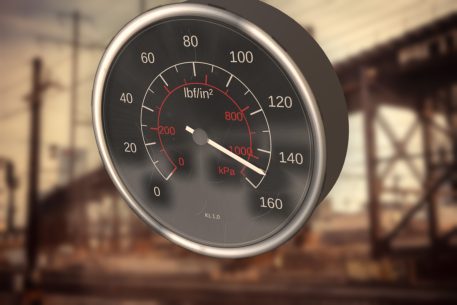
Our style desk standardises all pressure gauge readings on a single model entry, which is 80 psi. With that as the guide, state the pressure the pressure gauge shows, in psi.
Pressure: 150 psi
